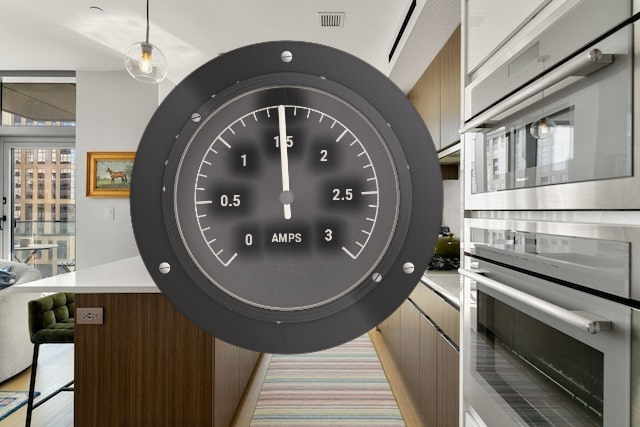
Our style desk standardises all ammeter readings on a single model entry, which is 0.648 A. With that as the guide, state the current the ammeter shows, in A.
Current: 1.5 A
